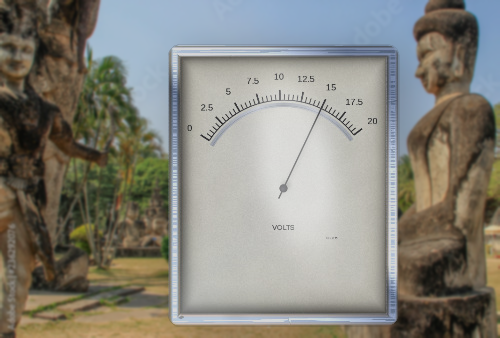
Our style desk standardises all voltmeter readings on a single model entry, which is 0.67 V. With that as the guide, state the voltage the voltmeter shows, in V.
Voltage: 15 V
